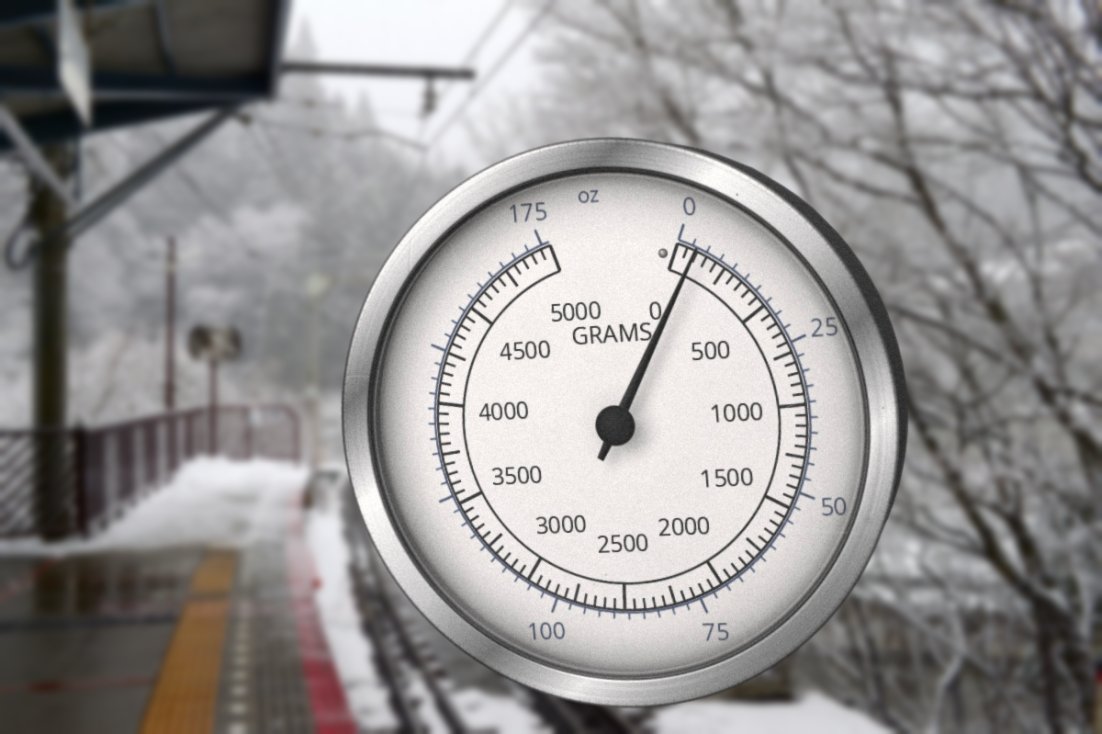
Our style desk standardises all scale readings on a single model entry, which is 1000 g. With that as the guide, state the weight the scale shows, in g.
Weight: 100 g
